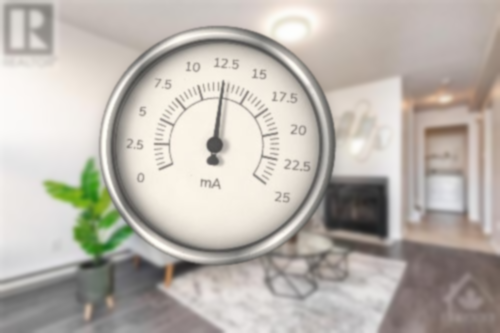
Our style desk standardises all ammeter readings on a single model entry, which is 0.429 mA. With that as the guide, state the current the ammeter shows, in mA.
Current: 12.5 mA
